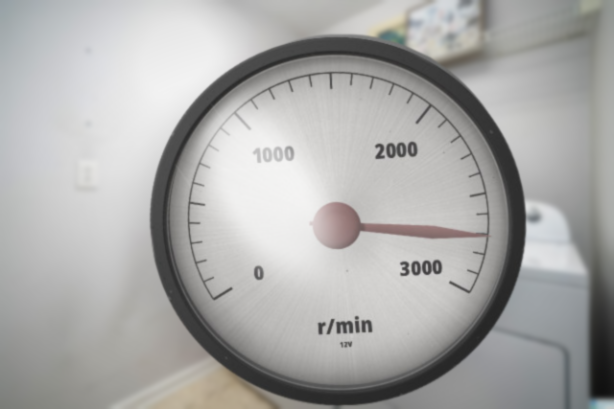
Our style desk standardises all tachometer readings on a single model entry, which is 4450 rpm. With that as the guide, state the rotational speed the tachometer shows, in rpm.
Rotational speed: 2700 rpm
